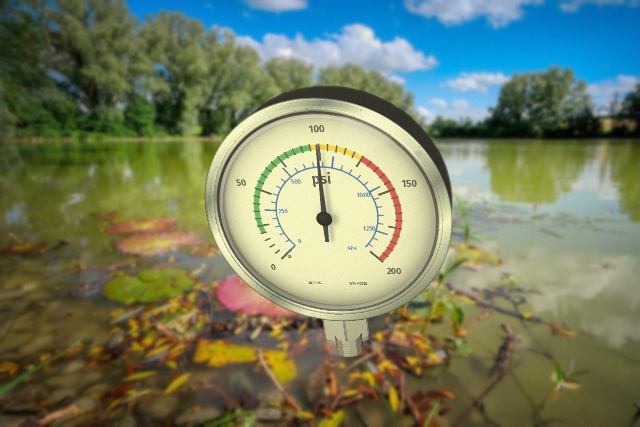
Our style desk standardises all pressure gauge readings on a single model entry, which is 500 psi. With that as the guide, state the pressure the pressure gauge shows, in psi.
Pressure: 100 psi
